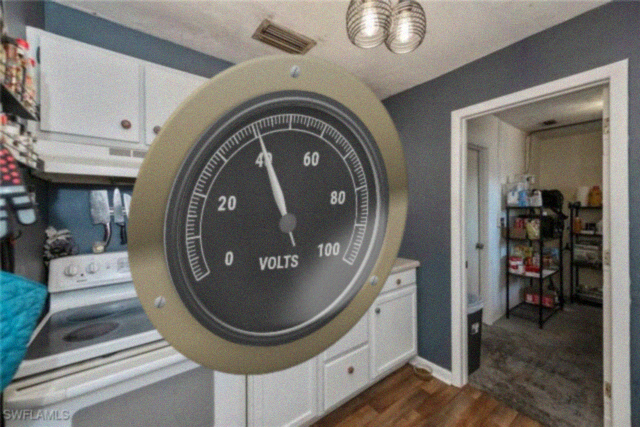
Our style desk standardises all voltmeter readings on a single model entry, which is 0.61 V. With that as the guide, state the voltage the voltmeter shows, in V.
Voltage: 40 V
